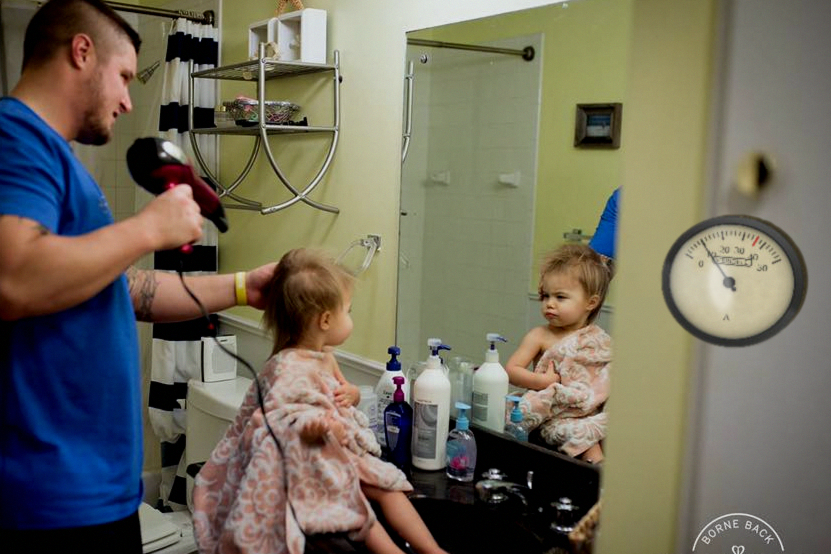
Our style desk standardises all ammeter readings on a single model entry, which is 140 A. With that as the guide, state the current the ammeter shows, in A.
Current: 10 A
